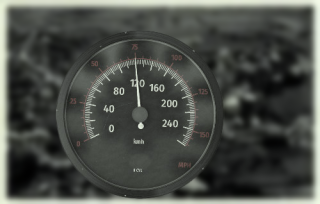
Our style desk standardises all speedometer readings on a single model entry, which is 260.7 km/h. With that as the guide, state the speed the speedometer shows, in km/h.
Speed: 120 km/h
